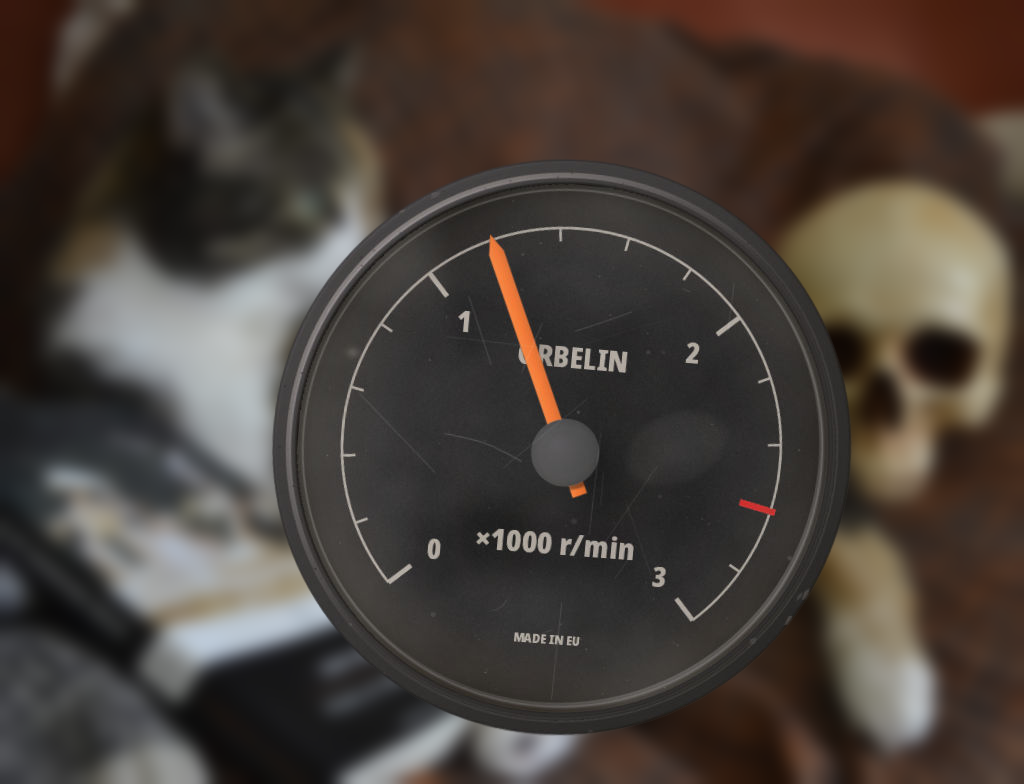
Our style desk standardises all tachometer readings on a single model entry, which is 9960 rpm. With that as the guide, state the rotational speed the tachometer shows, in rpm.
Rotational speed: 1200 rpm
